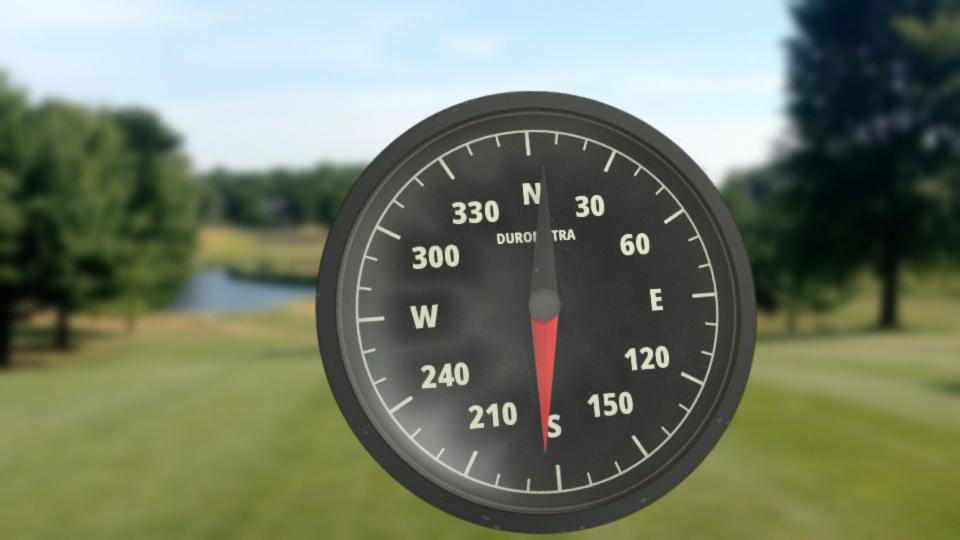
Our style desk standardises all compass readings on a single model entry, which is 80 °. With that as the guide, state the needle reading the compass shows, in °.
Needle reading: 185 °
